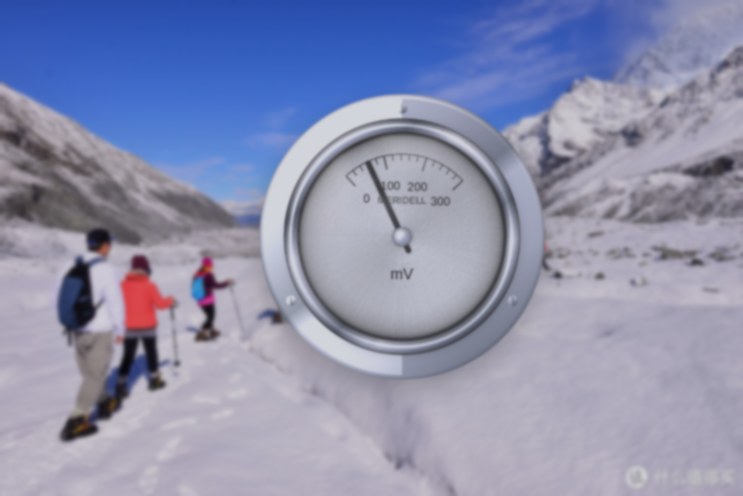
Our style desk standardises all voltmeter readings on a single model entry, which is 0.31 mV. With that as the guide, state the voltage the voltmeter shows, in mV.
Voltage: 60 mV
